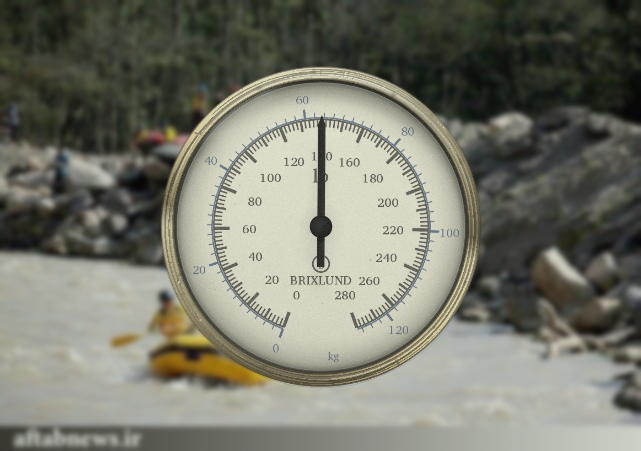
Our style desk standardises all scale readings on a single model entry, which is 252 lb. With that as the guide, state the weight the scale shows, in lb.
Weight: 140 lb
